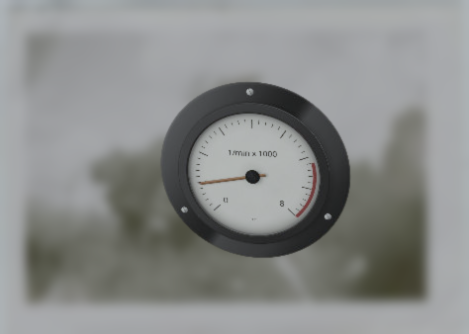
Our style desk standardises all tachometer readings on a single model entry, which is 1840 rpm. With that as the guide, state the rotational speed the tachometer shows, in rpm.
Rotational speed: 1000 rpm
